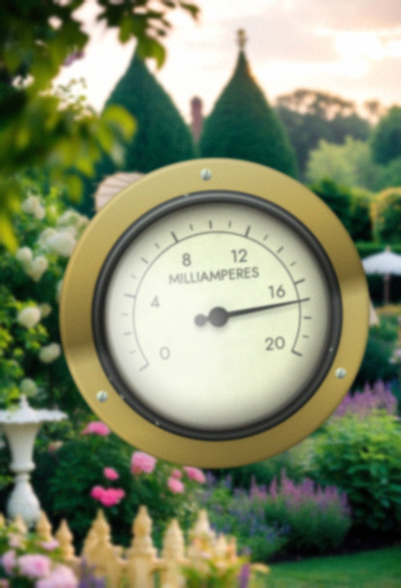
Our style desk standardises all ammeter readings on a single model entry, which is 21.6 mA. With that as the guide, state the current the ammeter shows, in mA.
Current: 17 mA
